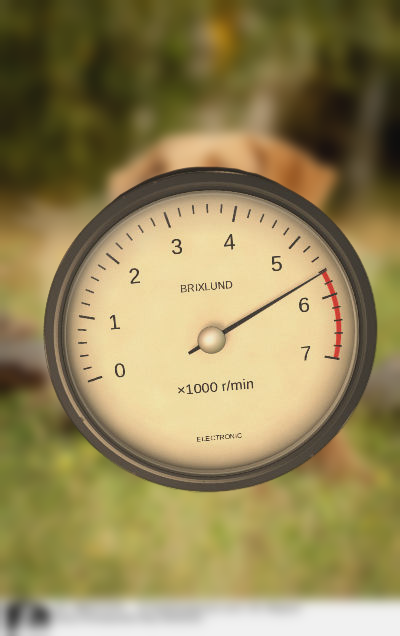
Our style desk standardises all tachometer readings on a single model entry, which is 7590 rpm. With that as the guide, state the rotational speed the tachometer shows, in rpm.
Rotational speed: 5600 rpm
